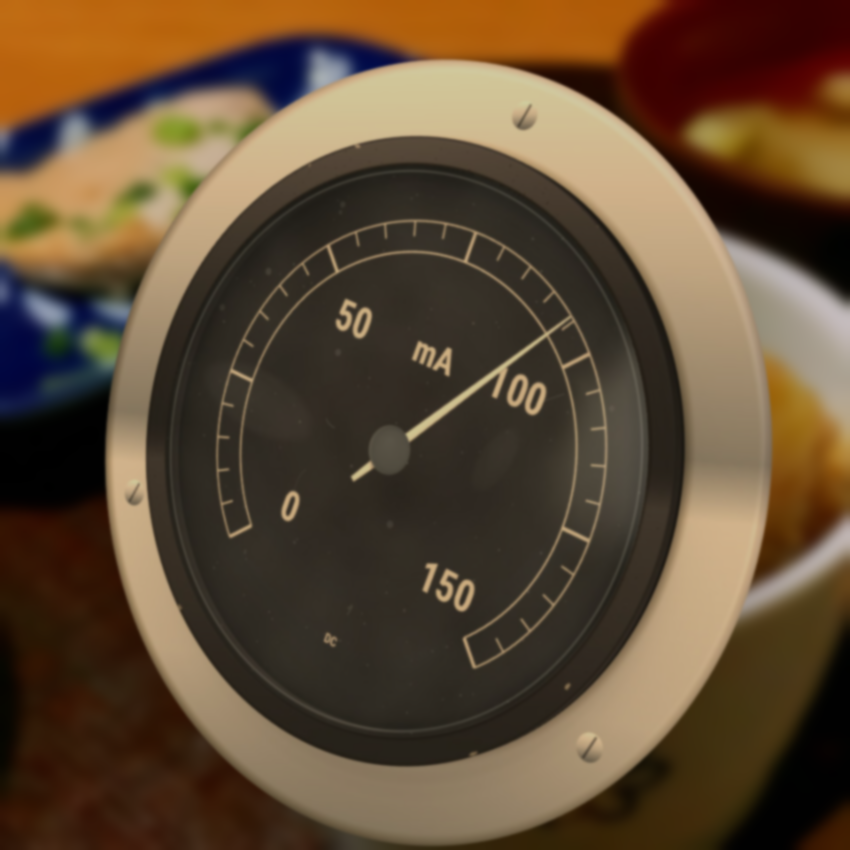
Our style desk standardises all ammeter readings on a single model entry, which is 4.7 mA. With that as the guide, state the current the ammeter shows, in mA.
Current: 95 mA
